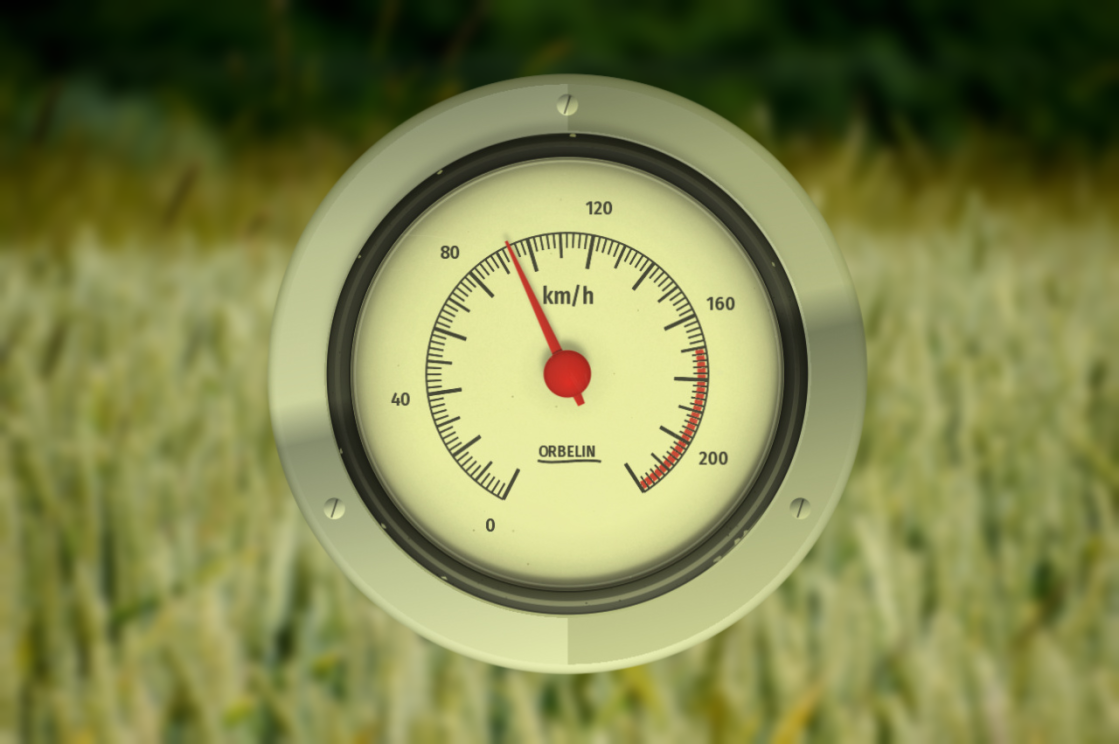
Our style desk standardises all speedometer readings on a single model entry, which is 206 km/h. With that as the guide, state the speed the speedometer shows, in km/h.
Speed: 94 km/h
